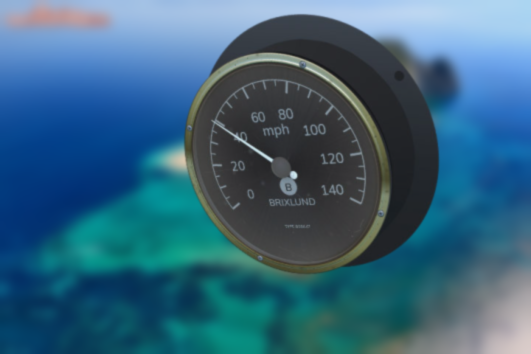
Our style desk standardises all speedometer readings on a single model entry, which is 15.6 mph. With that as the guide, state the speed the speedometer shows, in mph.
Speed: 40 mph
